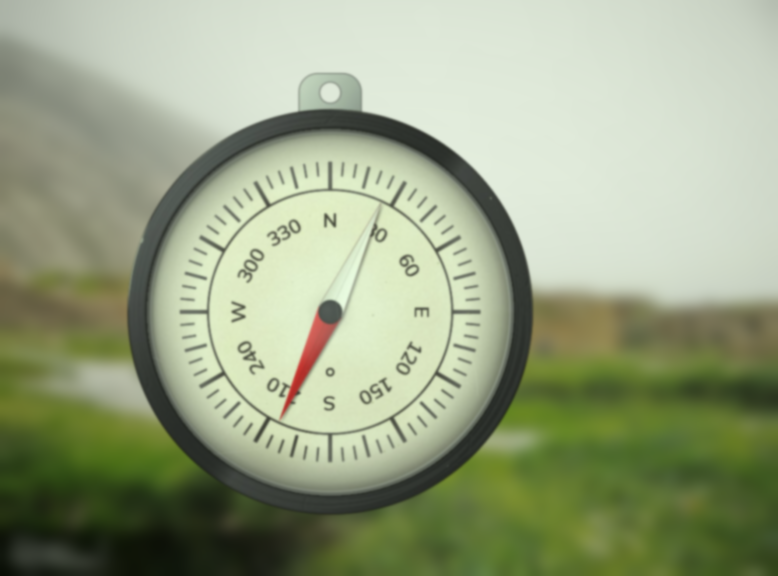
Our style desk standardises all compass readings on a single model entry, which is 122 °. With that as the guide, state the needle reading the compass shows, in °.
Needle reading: 205 °
